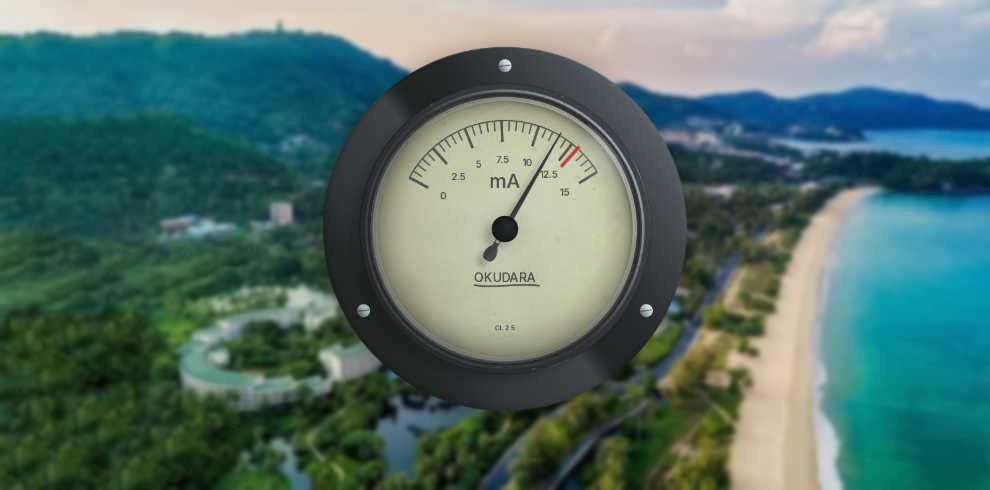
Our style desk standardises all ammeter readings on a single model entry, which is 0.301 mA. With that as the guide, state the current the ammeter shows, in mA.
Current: 11.5 mA
